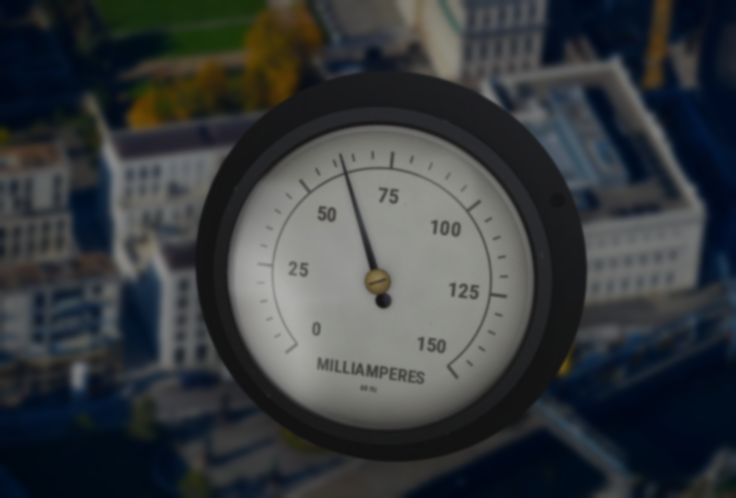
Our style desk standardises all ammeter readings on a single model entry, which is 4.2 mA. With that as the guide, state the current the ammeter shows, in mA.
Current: 62.5 mA
